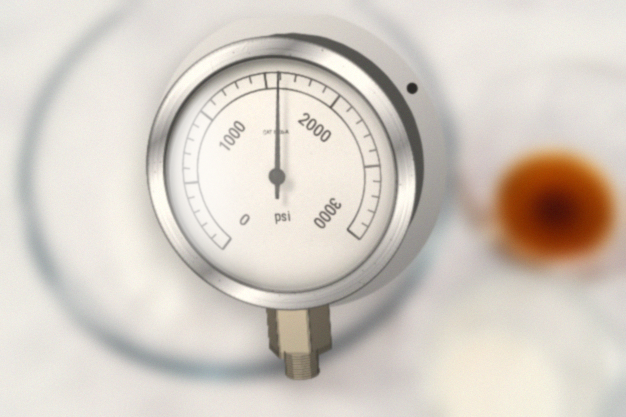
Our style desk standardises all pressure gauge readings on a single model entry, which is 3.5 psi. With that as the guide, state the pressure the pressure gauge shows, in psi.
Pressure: 1600 psi
